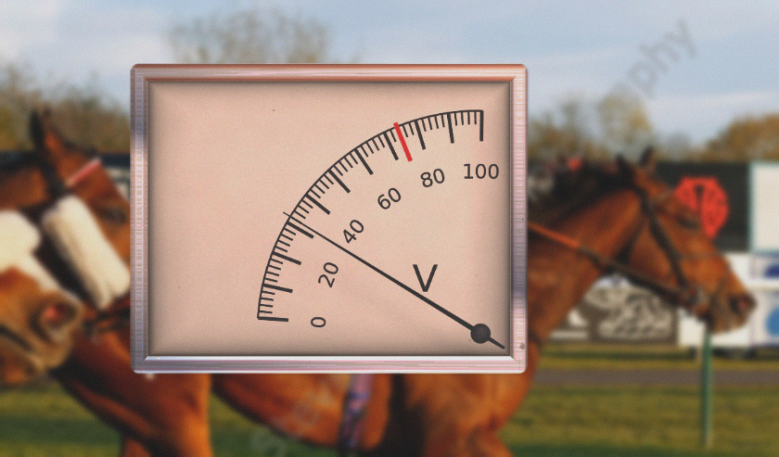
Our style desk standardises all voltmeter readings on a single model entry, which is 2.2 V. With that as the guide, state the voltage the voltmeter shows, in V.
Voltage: 32 V
